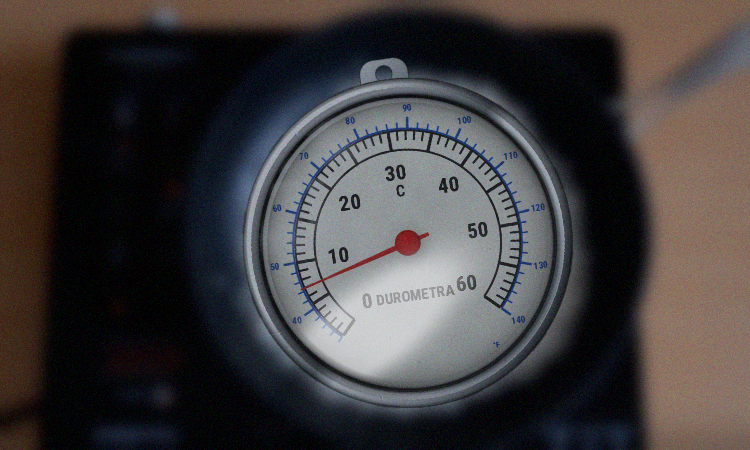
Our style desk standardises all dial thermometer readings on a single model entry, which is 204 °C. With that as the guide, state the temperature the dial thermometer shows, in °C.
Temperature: 7 °C
